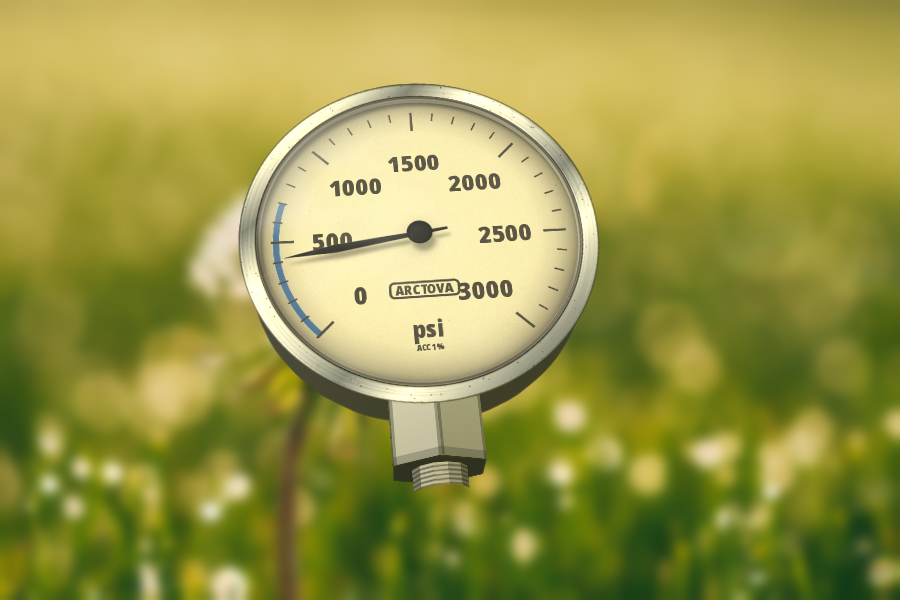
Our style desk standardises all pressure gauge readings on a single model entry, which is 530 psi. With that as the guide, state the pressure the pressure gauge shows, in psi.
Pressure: 400 psi
